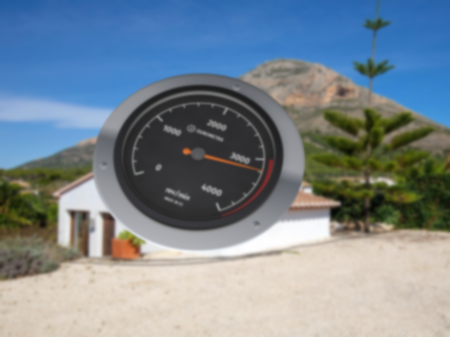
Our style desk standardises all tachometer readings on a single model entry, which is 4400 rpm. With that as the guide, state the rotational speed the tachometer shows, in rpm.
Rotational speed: 3200 rpm
